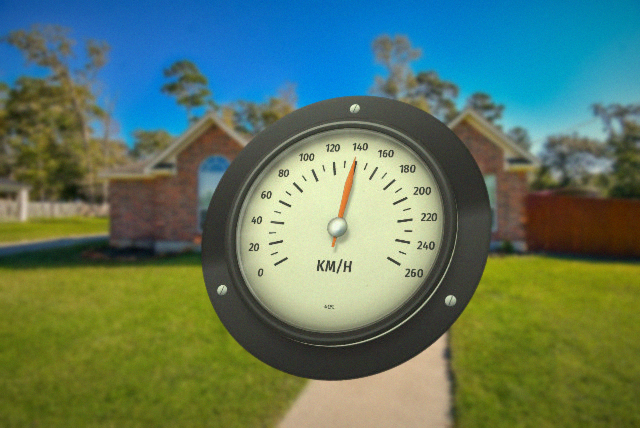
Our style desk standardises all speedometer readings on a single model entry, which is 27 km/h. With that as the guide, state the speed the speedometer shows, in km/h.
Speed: 140 km/h
